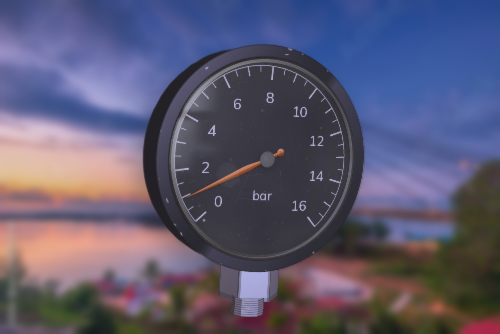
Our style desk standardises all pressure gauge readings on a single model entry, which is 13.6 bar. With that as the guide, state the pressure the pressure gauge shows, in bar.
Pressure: 1 bar
